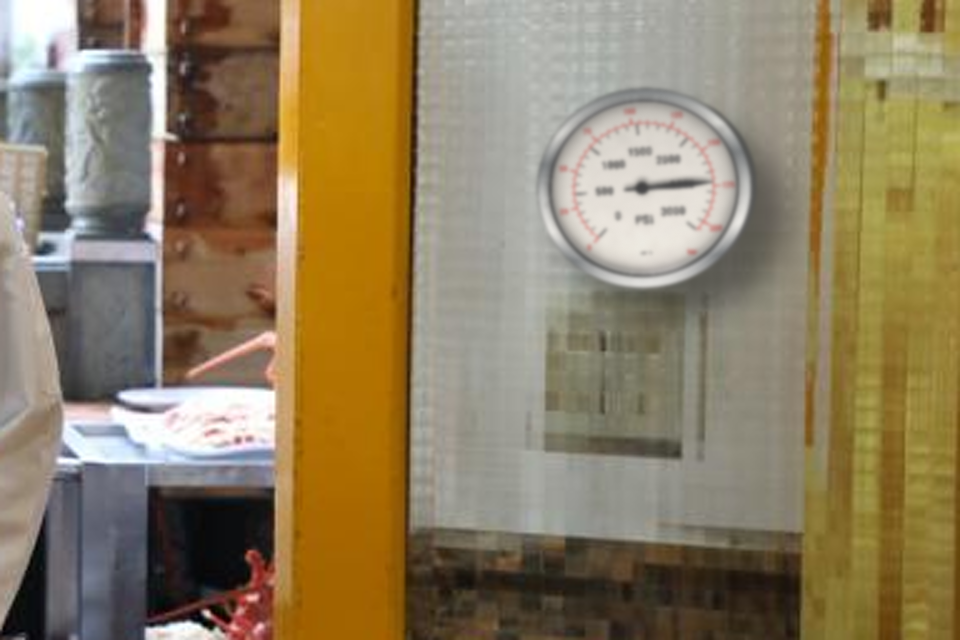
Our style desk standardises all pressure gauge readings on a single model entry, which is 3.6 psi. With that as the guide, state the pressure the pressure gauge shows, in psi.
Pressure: 2500 psi
